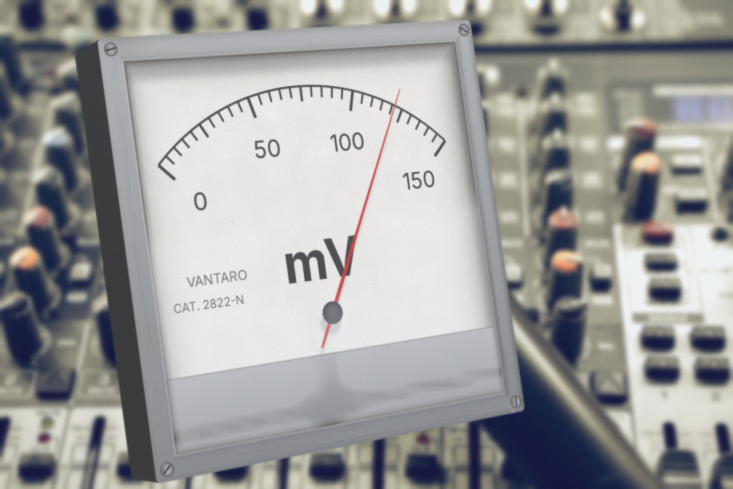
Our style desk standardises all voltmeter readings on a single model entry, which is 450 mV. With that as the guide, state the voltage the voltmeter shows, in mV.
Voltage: 120 mV
